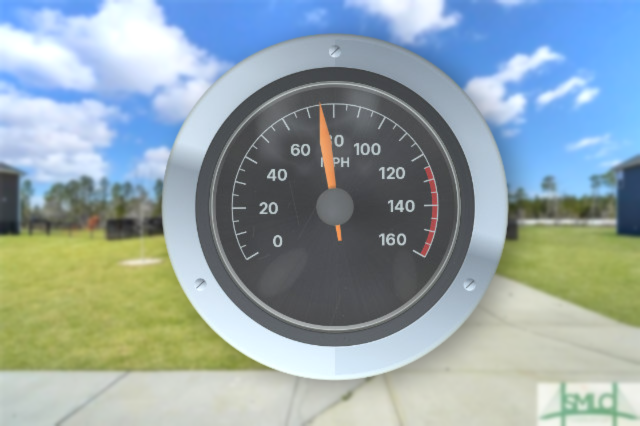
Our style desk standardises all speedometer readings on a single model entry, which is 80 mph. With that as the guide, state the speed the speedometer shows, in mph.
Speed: 75 mph
